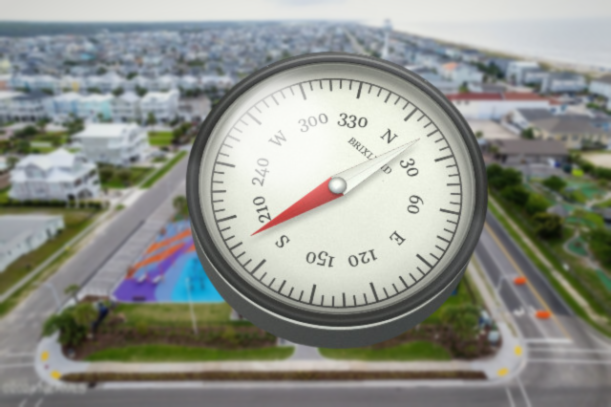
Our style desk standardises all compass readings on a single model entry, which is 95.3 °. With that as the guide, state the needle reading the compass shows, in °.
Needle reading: 195 °
